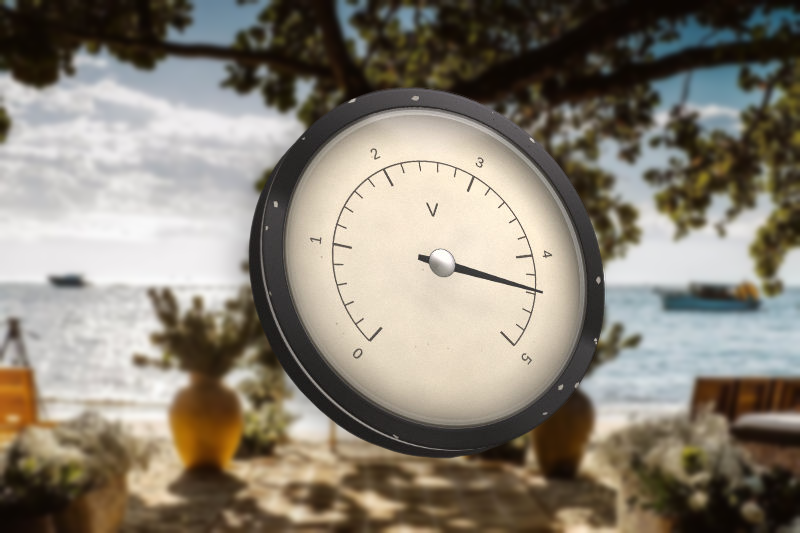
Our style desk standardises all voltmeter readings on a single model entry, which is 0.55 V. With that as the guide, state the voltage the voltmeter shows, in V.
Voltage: 4.4 V
